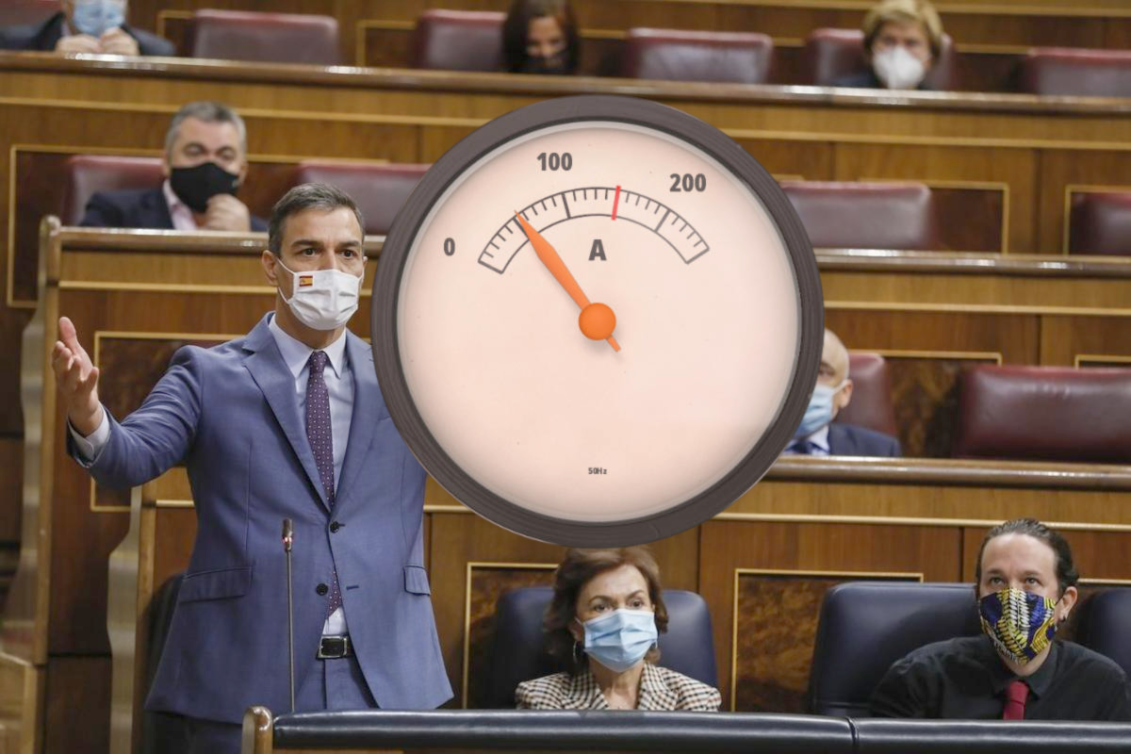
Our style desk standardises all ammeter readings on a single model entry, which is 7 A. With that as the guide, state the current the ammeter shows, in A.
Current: 55 A
